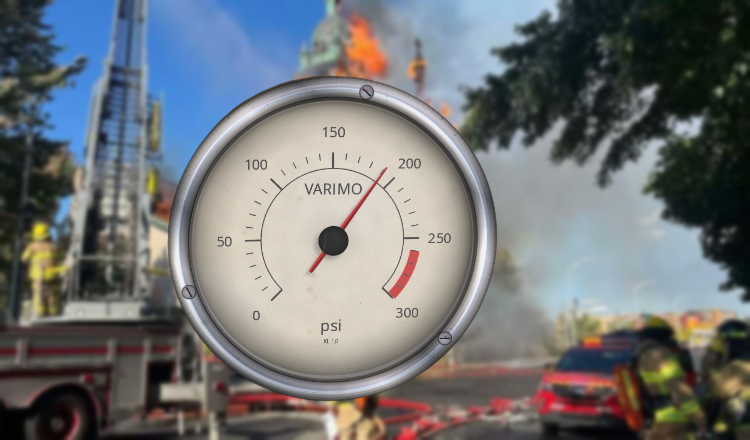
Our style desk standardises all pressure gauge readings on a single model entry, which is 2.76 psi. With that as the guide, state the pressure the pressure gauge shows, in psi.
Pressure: 190 psi
